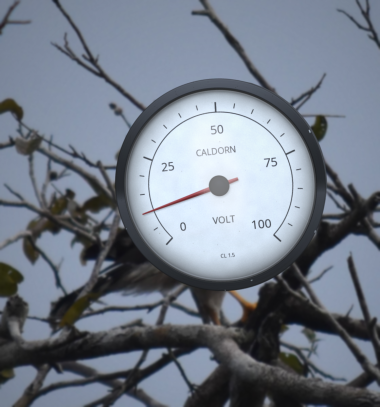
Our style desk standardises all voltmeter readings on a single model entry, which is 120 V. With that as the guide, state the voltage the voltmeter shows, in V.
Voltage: 10 V
